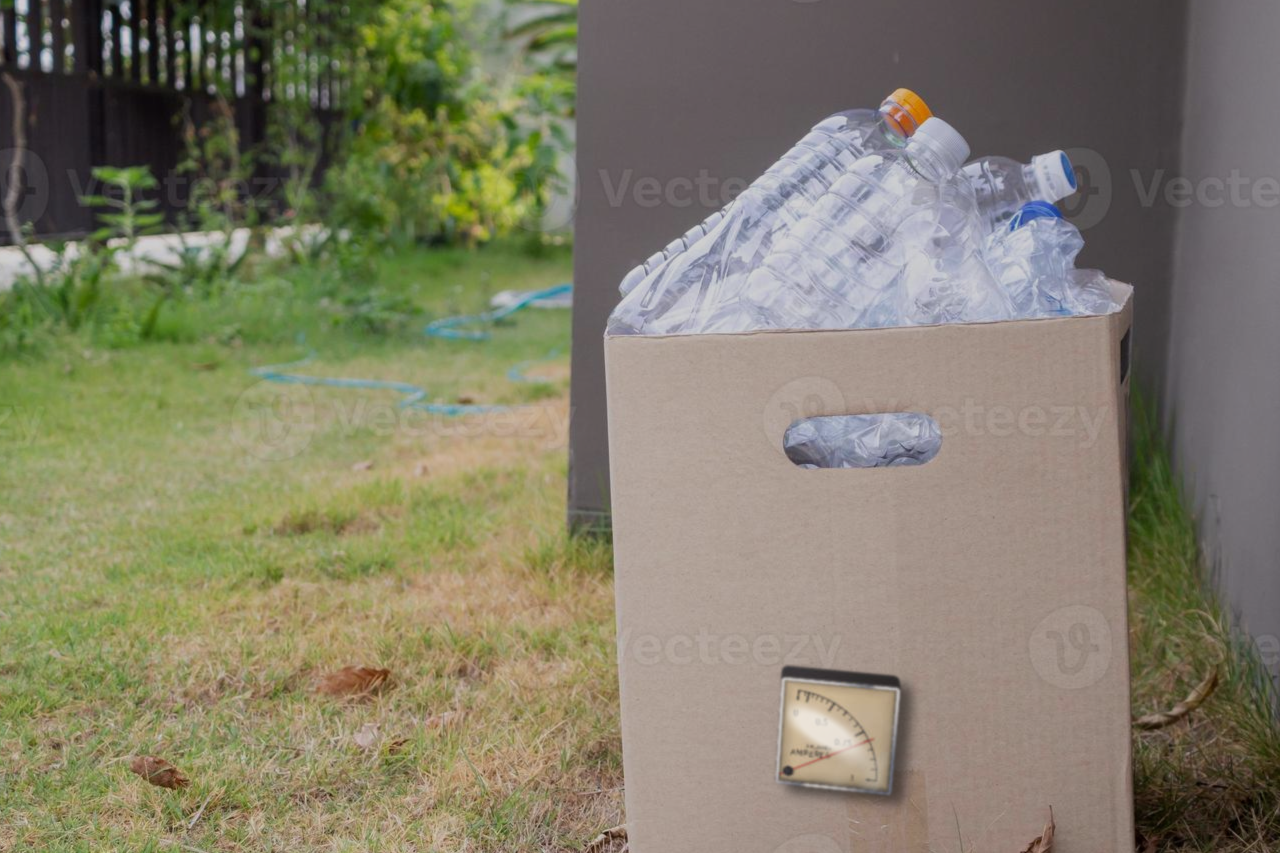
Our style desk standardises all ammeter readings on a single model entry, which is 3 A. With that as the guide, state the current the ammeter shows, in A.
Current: 0.8 A
